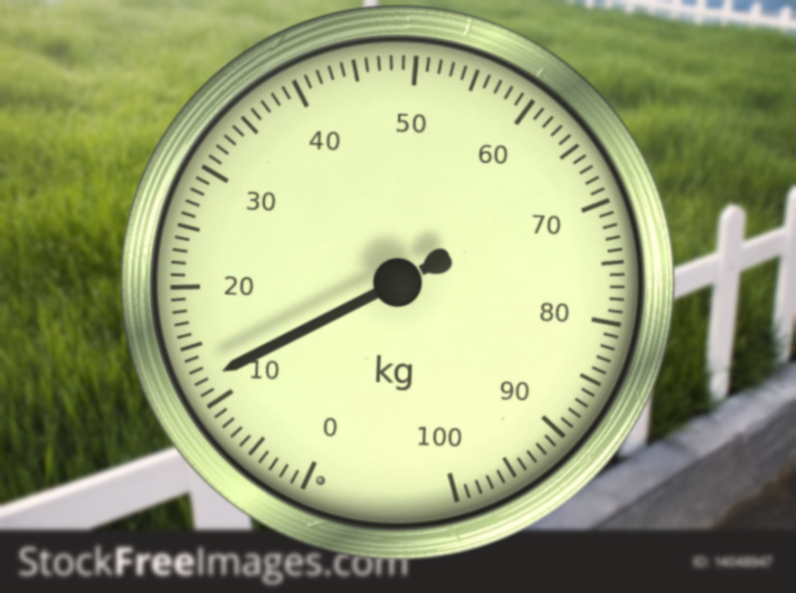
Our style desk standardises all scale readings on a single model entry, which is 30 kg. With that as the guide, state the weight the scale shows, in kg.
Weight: 12 kg
